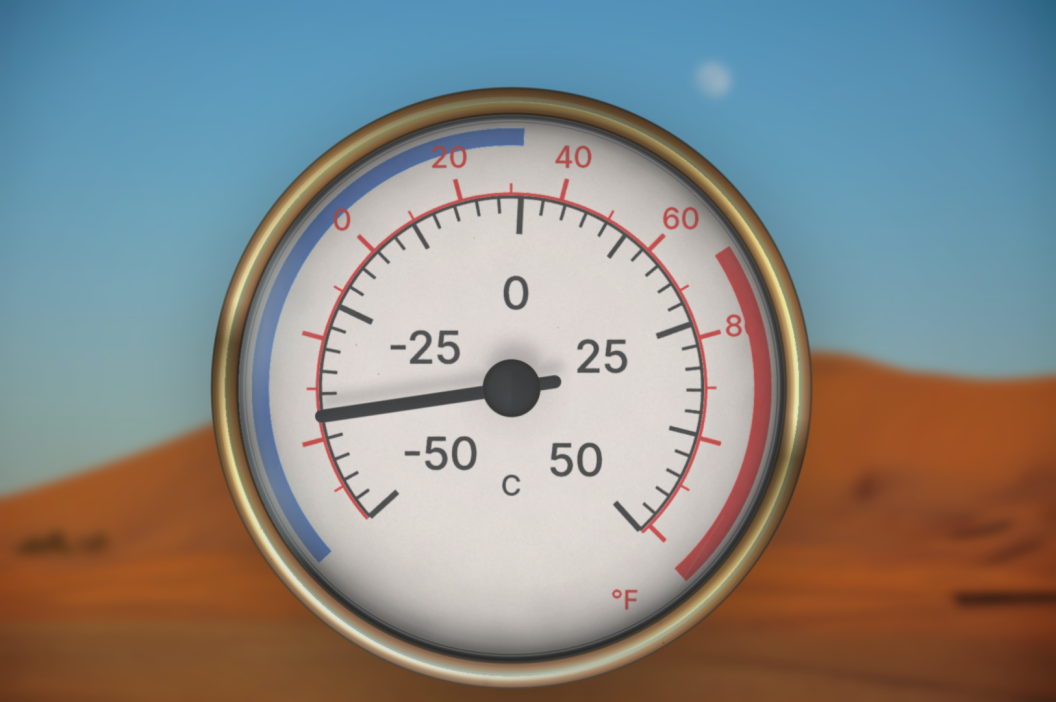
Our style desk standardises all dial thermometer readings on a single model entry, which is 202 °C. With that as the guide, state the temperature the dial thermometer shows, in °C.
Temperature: -37.5 °C
